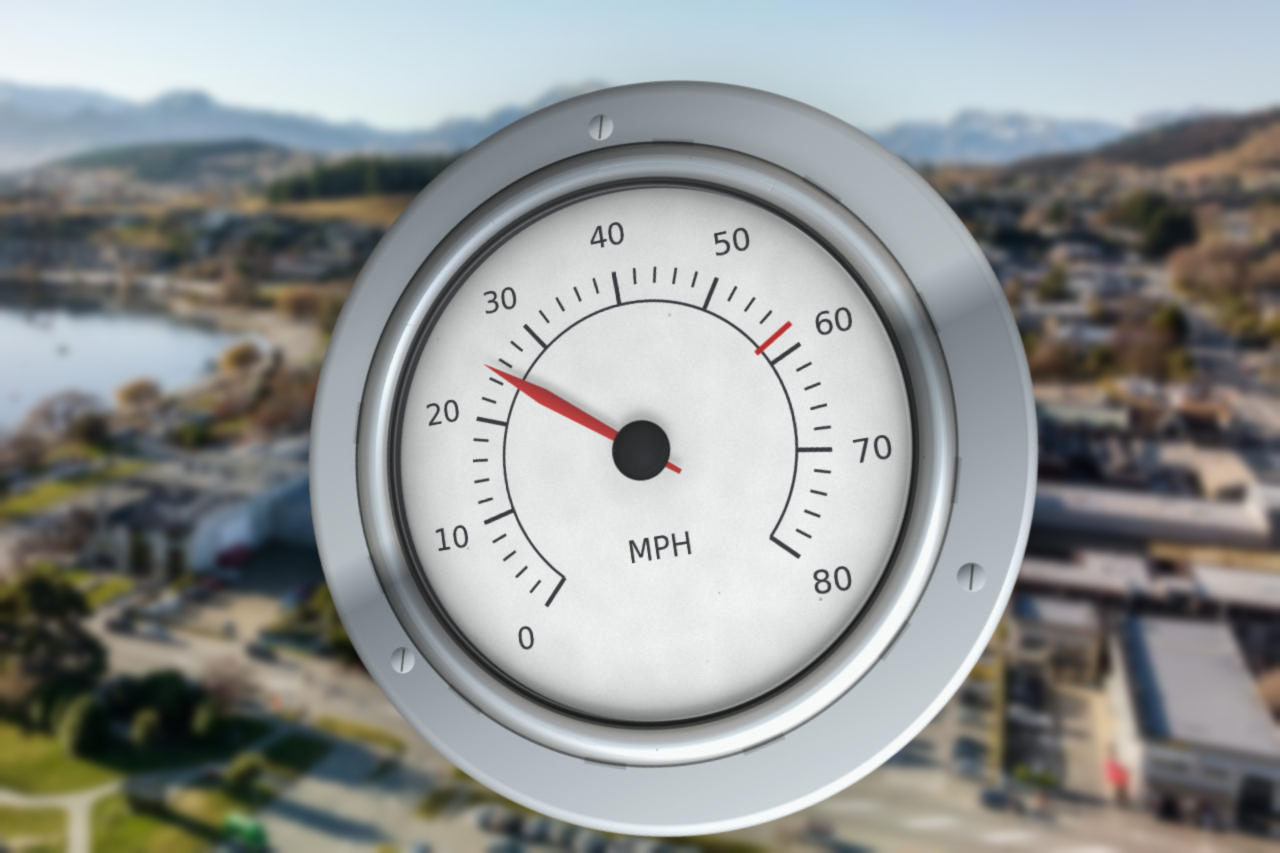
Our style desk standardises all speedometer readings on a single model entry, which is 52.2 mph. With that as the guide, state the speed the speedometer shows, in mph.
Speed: 25 mph
